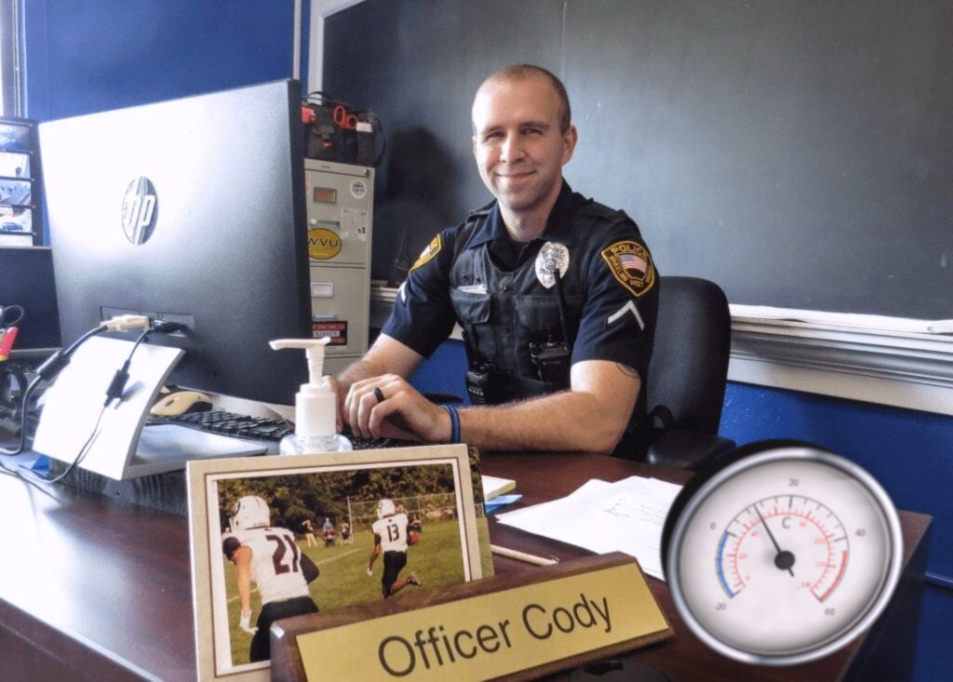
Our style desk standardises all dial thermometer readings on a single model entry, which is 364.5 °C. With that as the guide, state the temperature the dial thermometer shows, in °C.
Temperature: 10 °C
